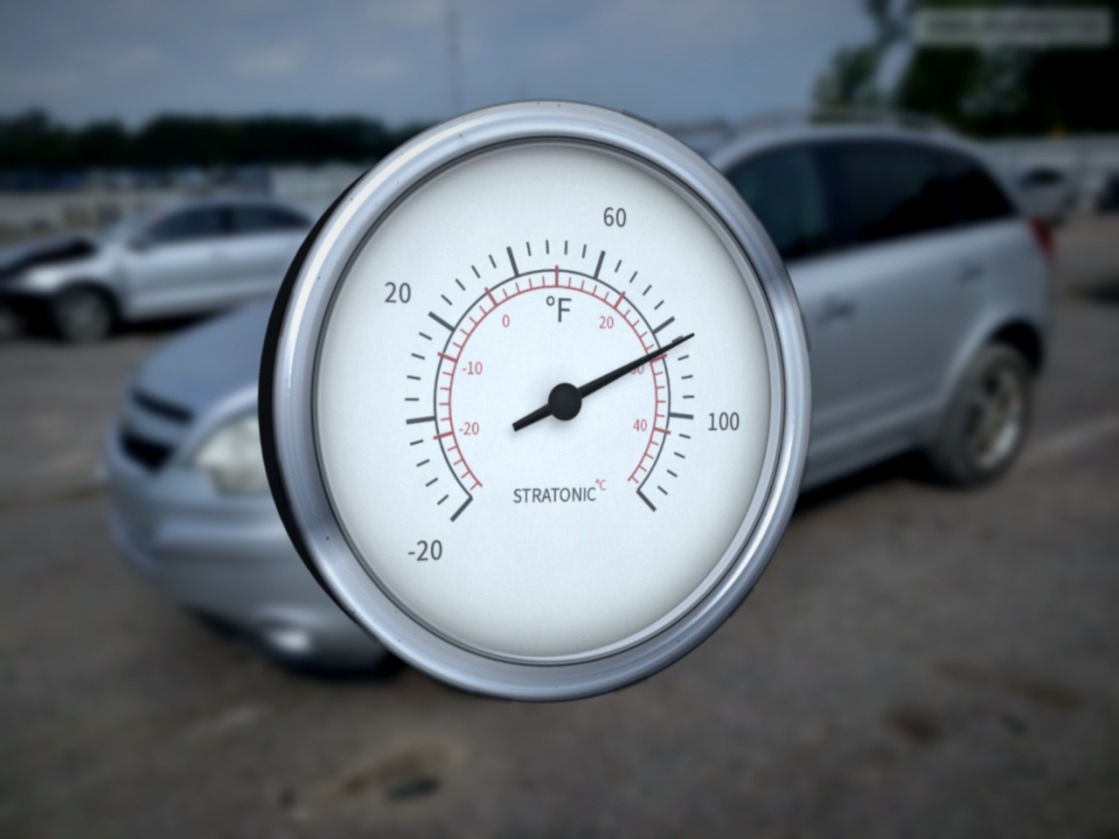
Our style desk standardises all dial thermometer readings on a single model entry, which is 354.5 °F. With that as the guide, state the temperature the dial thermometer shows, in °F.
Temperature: 84 °F
